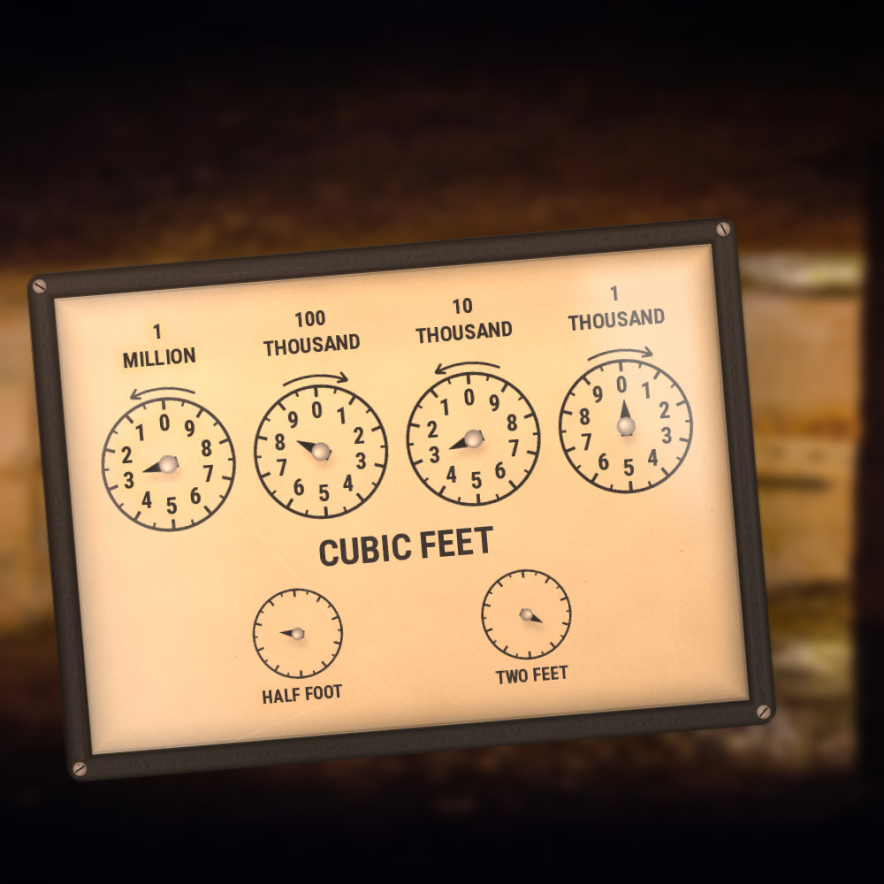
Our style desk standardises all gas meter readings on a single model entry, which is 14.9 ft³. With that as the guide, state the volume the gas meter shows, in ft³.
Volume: 283000 ft³
